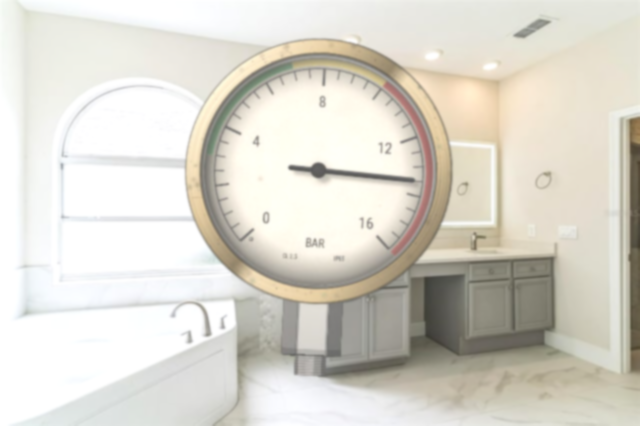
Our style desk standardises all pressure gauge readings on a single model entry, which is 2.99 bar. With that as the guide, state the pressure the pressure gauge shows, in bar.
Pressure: 13.5 bar
